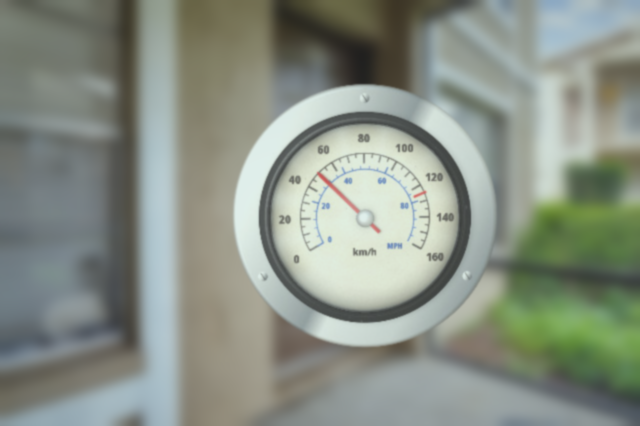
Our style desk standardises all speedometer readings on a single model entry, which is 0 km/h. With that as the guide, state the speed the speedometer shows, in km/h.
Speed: 50 km/h
